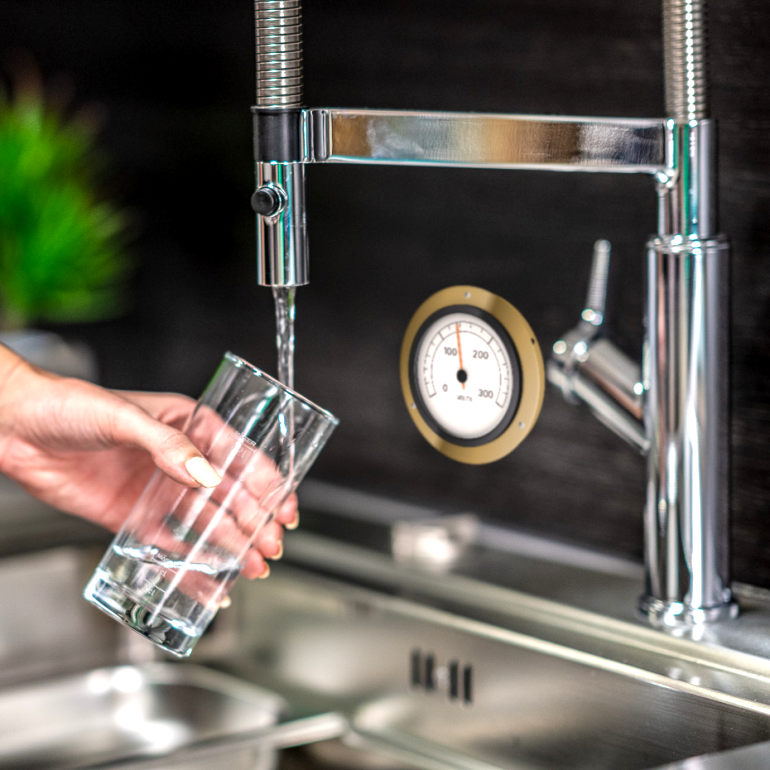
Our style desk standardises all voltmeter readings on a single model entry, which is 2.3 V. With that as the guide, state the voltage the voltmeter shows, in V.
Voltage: 140 V
